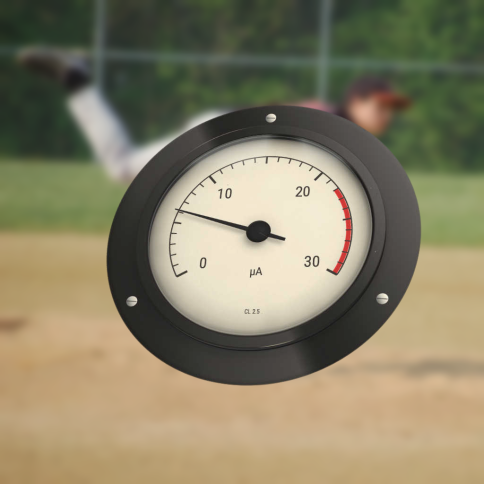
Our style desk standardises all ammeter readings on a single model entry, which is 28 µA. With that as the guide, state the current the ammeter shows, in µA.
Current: 6 µA
